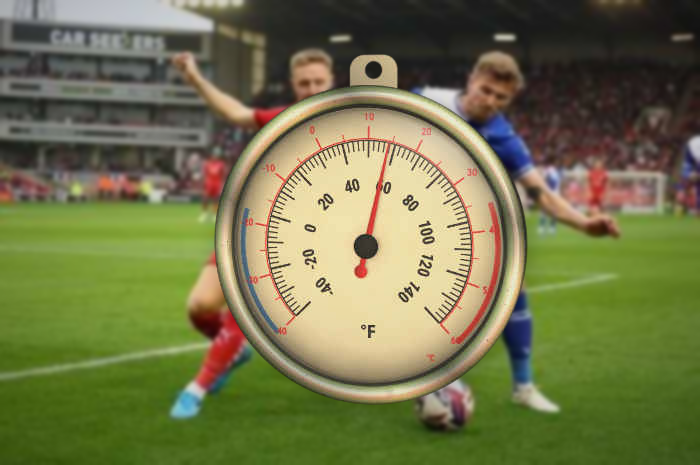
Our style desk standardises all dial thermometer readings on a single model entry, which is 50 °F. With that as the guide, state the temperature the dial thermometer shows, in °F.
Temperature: 58 °F
